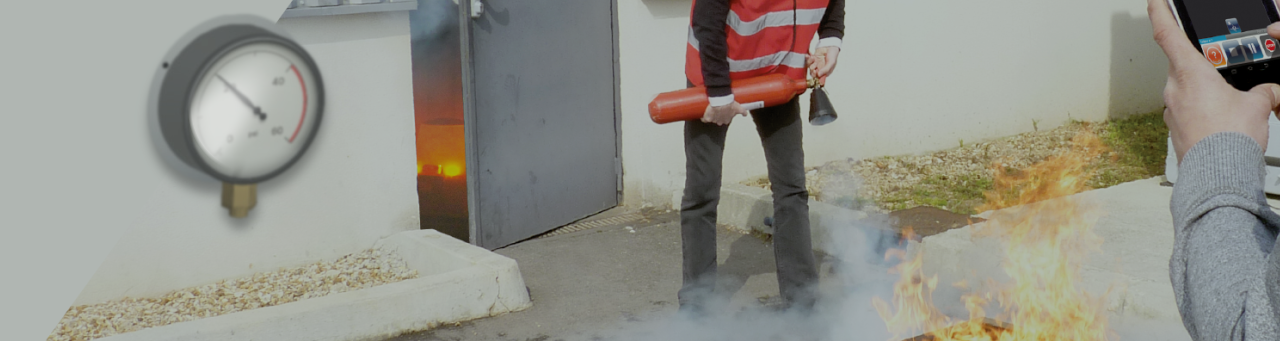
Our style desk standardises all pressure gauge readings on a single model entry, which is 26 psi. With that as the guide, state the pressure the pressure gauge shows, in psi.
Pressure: 20 psi
